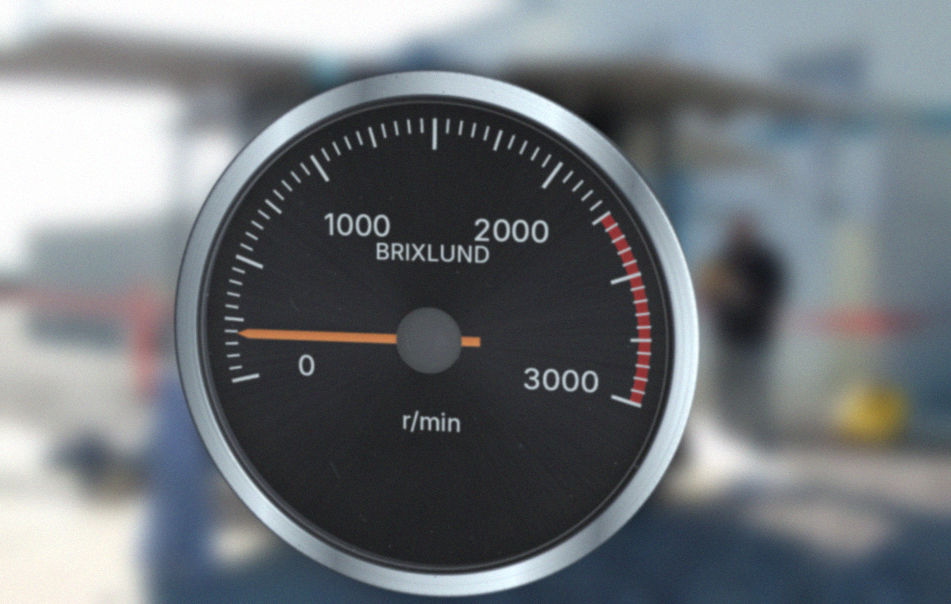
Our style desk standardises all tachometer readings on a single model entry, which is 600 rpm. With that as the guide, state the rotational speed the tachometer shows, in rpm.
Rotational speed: 200 rpm
